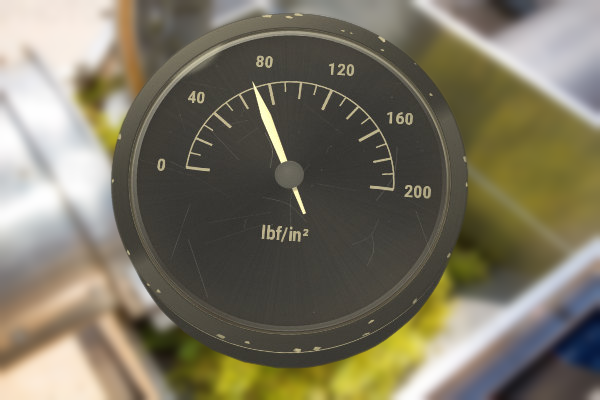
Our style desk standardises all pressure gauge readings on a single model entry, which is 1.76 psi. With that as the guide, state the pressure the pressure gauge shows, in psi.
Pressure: 70 psi
